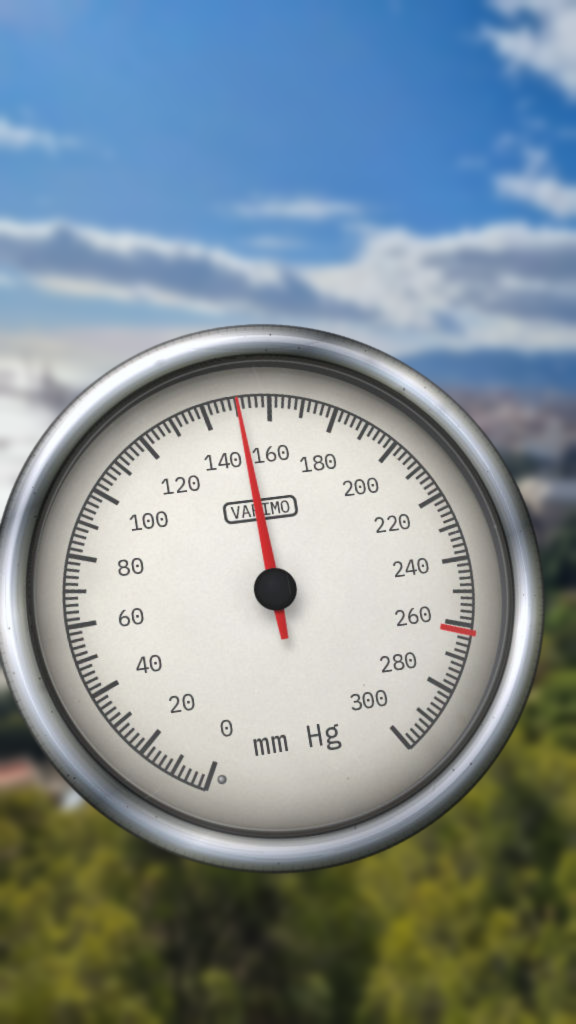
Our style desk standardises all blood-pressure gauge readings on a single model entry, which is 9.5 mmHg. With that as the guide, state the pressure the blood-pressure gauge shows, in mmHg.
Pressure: 150 mmHg
